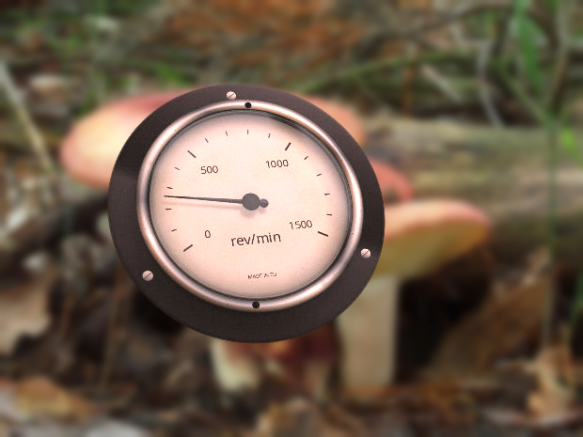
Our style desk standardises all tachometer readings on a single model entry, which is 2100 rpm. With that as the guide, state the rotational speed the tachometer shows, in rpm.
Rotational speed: 250 rpm
